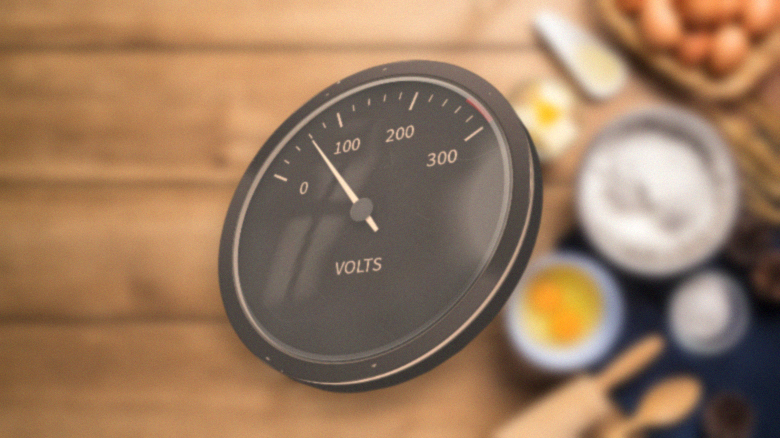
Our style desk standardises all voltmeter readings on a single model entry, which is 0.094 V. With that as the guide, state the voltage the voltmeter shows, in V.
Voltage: 60 V
